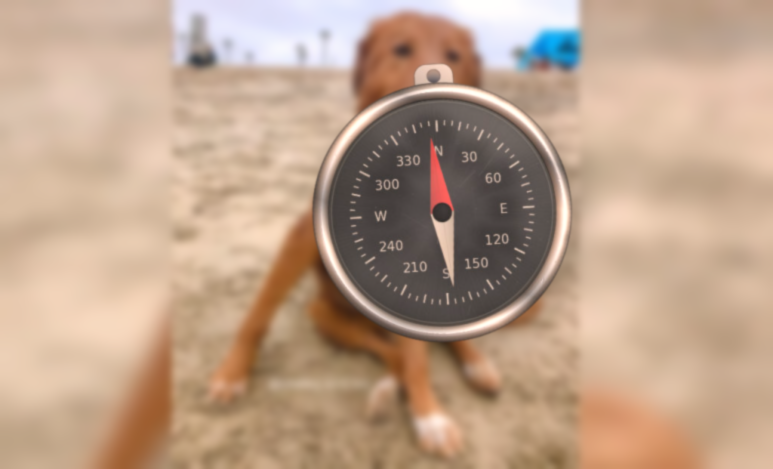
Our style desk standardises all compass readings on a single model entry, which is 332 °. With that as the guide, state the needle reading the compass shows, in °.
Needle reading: 355 °
